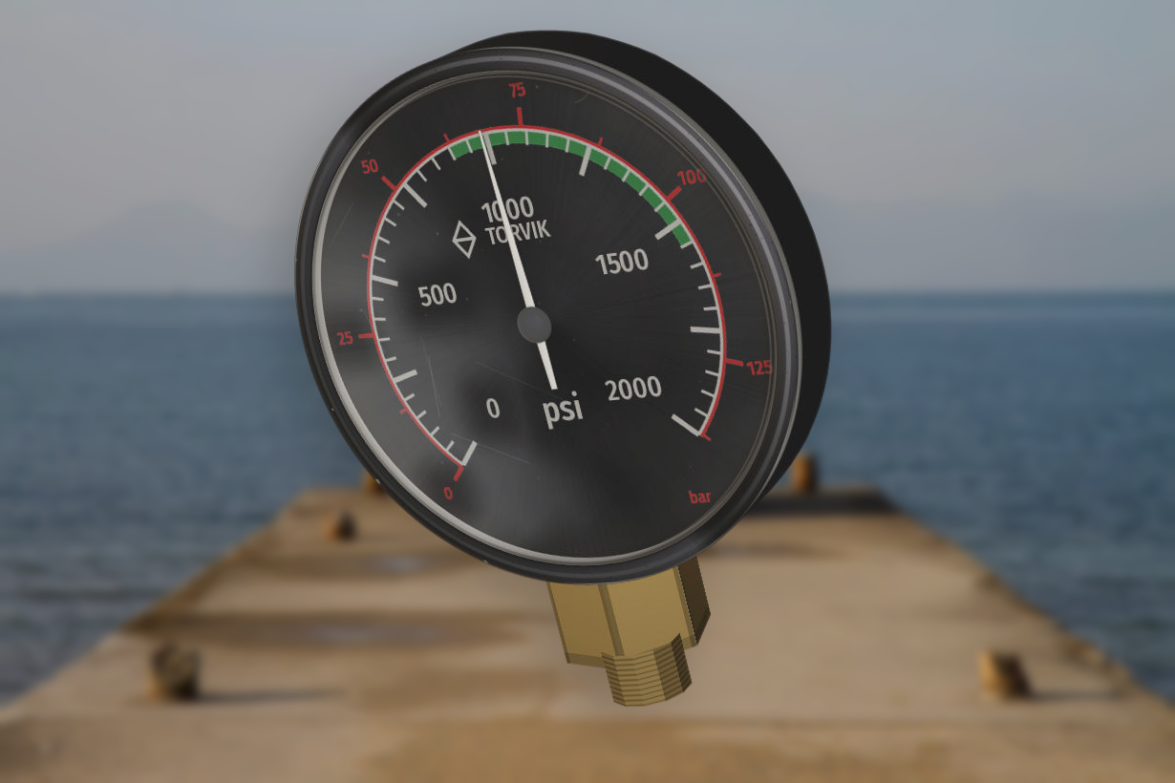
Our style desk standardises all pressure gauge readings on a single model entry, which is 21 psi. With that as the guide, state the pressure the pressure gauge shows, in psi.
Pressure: 1000 psi
